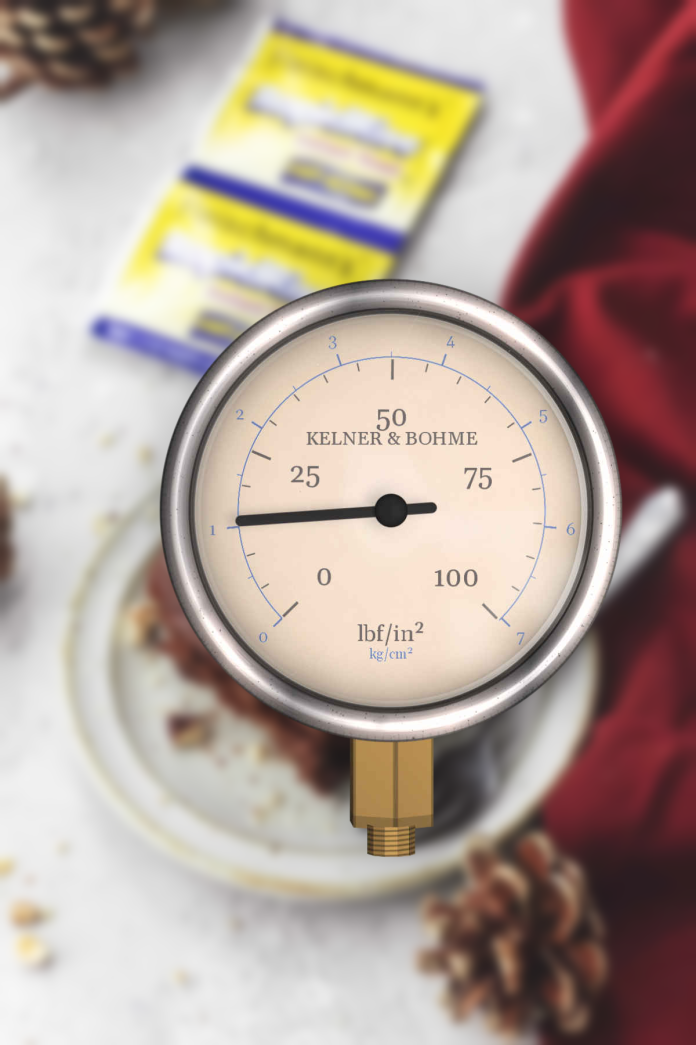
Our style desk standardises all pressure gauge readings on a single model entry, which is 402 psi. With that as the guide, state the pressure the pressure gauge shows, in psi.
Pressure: 15 psi
